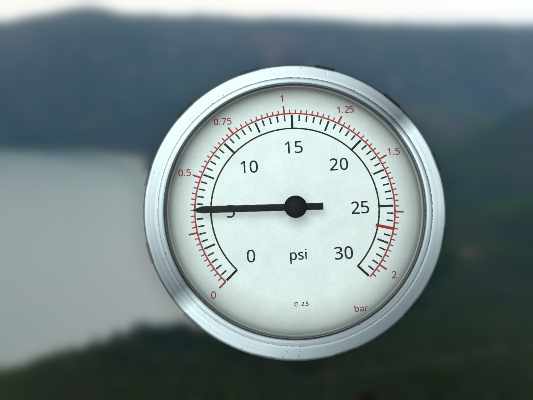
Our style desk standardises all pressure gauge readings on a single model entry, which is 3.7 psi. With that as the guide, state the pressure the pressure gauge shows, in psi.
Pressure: 5 psi
